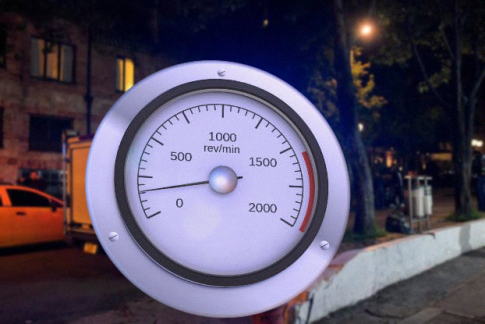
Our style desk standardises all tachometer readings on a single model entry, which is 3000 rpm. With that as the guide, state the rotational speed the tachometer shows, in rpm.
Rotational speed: 150 rpm
